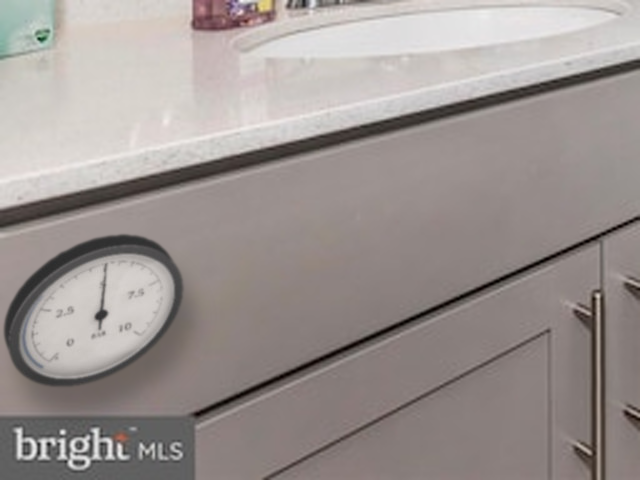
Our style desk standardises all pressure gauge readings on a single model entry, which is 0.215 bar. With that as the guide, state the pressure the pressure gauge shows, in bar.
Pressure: 5 bar
